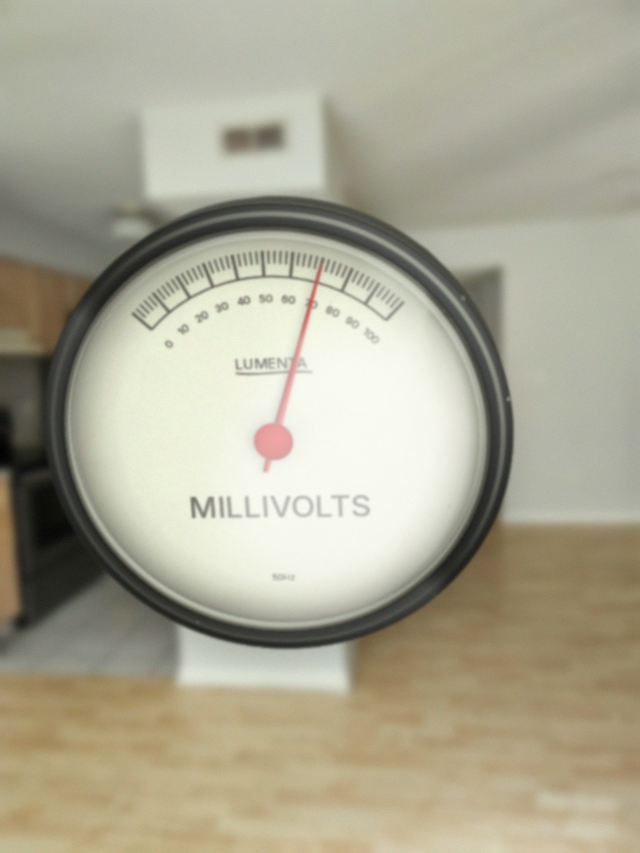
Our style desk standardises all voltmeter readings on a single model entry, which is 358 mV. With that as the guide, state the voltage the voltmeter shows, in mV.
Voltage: 70 mV
